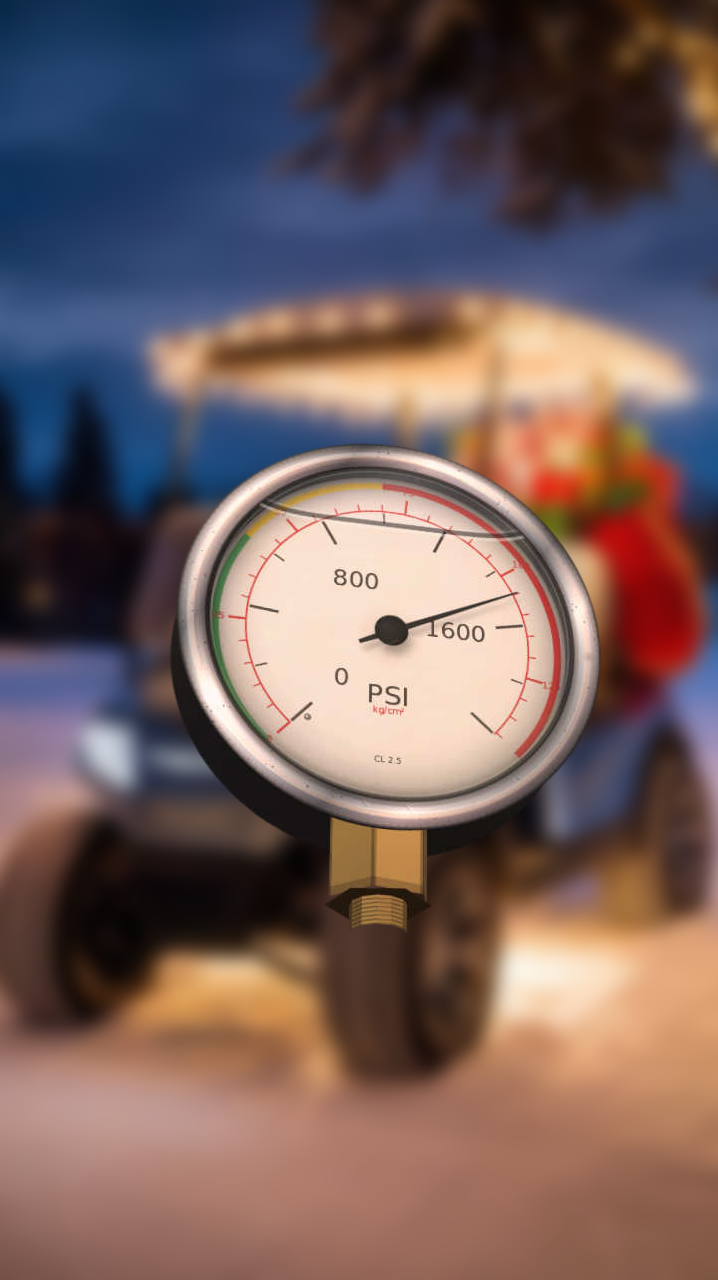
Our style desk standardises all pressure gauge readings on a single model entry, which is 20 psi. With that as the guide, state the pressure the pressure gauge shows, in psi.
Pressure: 1500 psi
